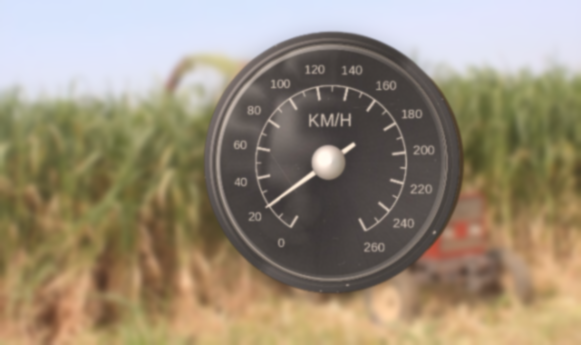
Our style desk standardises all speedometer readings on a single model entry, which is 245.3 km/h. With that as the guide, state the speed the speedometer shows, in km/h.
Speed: 20 km/h
